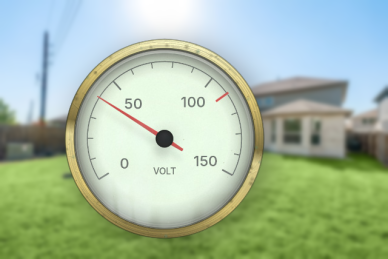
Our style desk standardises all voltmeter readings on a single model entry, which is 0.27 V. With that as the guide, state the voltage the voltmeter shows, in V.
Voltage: 40 V
